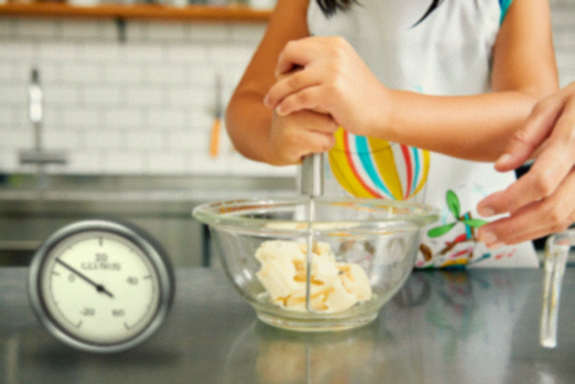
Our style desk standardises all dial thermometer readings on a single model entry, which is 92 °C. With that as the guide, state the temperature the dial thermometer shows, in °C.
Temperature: 5 °C
